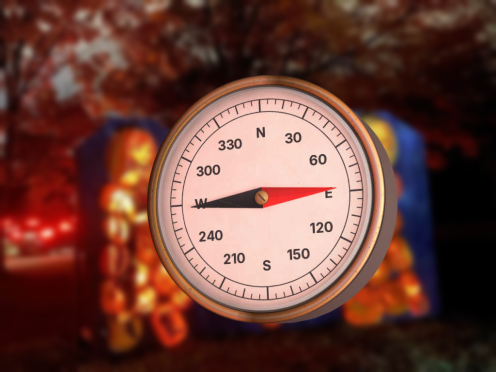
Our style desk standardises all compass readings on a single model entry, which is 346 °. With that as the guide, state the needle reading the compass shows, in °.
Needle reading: 87.5 °
